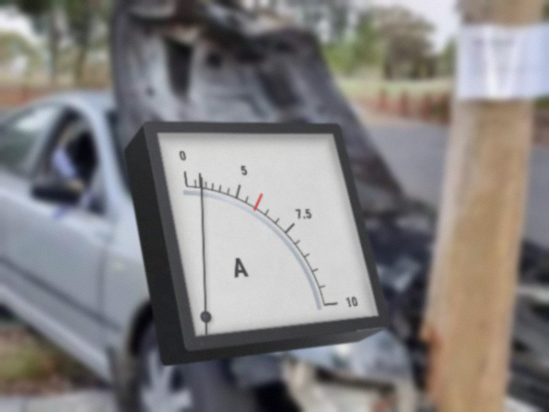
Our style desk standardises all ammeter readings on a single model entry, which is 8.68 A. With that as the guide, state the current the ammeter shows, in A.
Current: 2.5 A
